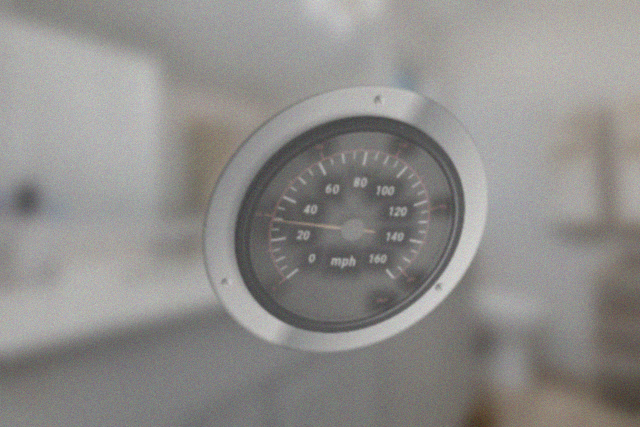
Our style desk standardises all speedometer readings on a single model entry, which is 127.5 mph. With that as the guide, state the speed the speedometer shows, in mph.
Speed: 30 mph
